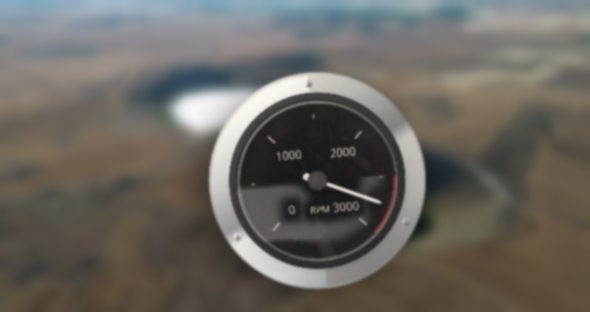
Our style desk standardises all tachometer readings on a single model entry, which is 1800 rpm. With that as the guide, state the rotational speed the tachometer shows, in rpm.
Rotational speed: 2750 rpm
